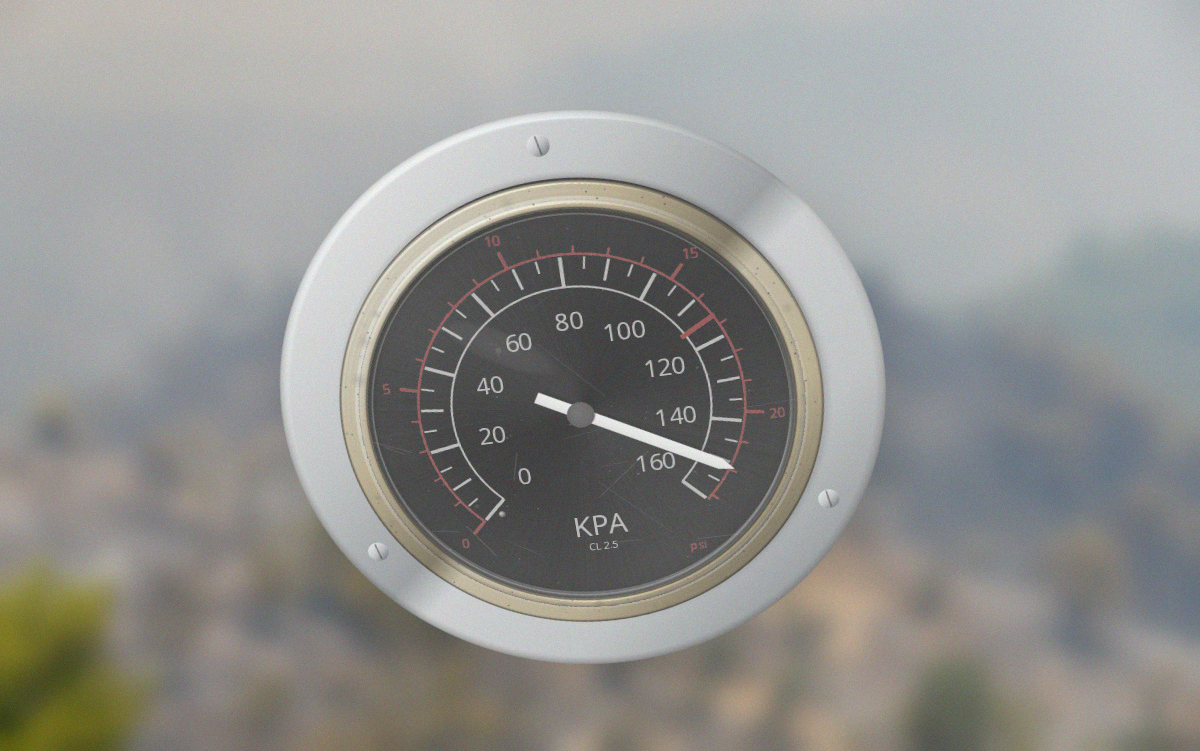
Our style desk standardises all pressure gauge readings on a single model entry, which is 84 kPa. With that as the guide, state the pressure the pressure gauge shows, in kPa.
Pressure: 150 kPa
